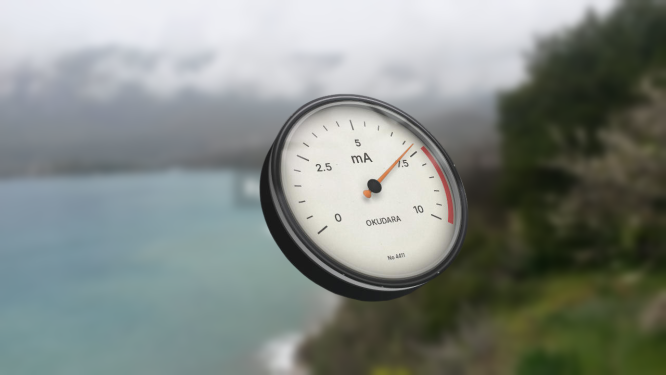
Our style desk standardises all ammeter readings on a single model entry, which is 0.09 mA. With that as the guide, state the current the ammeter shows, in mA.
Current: 7.25 mA
